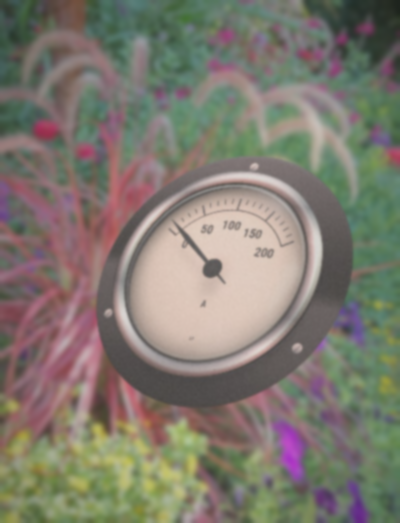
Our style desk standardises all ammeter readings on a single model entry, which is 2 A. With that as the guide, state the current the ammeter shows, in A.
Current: 10 A
